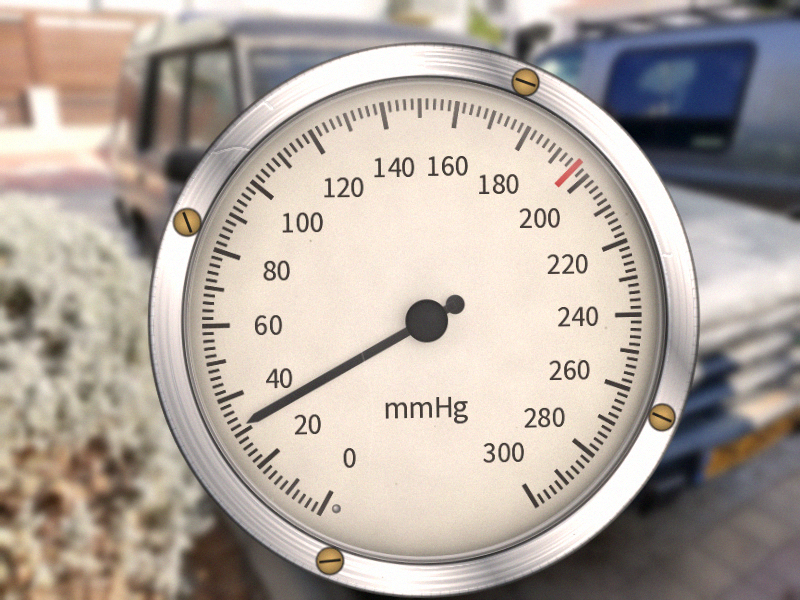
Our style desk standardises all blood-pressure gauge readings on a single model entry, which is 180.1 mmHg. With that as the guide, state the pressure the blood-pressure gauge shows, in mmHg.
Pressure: 32 mmHg
